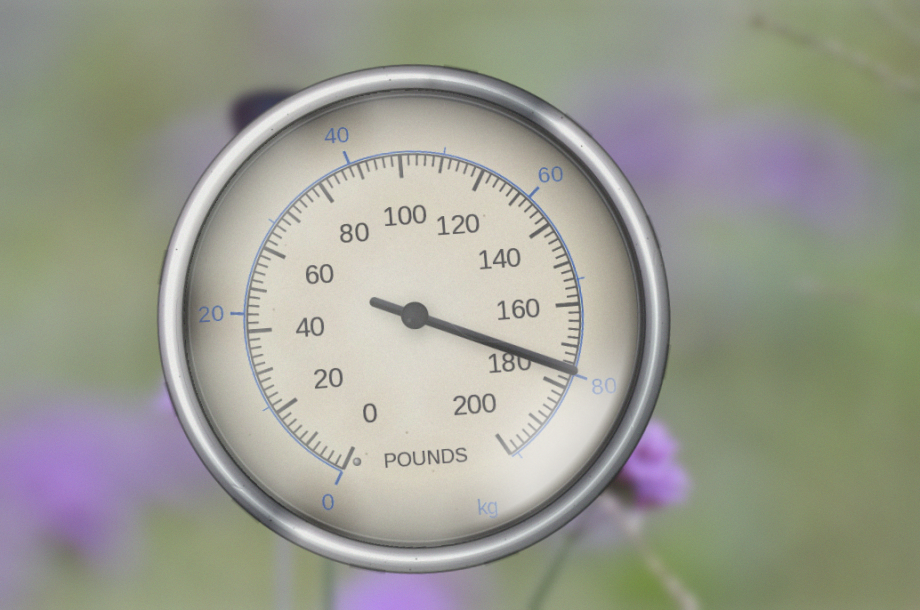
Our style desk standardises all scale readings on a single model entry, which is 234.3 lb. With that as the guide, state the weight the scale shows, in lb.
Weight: 176 lb
